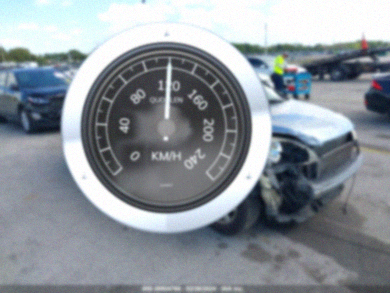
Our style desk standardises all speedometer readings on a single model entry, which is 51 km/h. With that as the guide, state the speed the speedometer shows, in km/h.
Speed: 120 km/h
